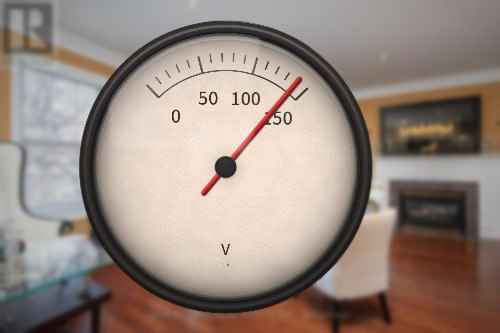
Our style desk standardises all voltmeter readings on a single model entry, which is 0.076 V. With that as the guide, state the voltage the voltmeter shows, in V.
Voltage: 140 V
